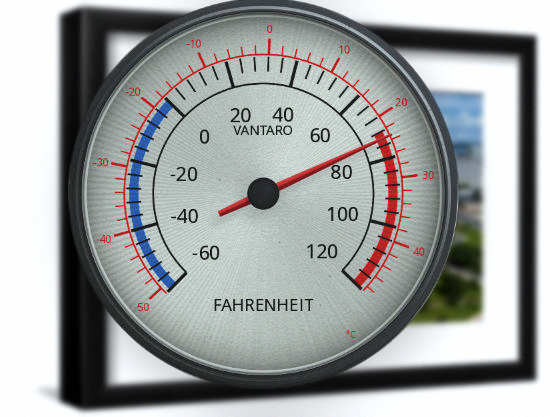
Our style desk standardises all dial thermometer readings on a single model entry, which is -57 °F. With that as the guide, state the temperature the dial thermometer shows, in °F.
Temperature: 74 °F
